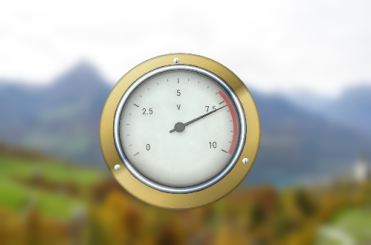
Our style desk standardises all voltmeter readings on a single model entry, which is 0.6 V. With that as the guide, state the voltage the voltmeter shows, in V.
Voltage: 7.75 V
